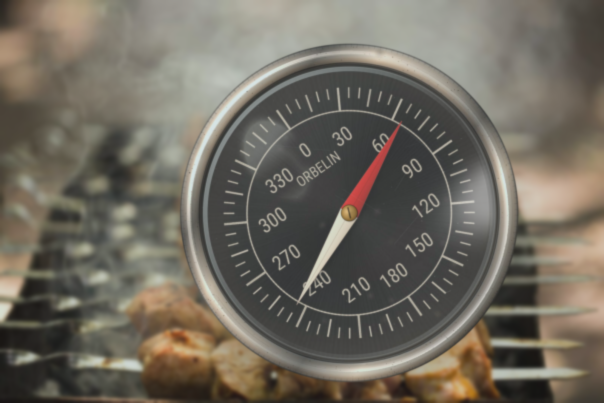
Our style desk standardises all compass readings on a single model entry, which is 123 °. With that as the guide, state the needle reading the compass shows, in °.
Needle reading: 65 °
